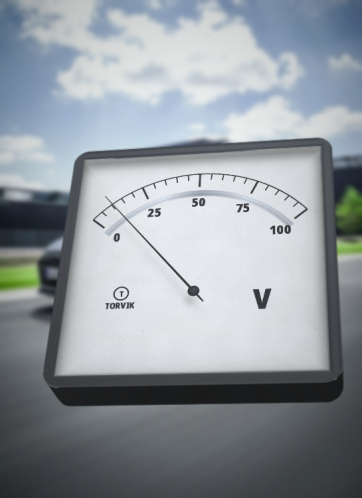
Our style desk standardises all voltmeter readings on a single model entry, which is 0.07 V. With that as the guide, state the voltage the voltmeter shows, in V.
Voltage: 10 V
